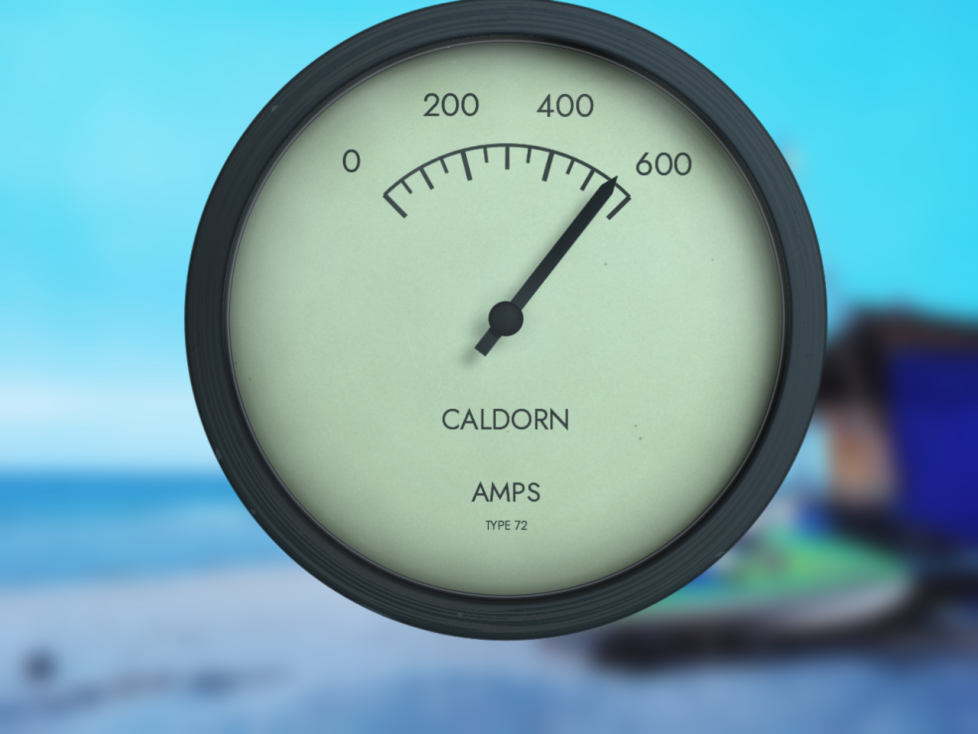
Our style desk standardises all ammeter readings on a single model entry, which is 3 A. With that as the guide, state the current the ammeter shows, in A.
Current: 550 A
